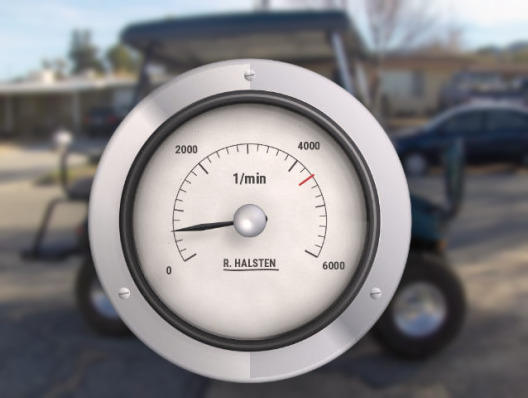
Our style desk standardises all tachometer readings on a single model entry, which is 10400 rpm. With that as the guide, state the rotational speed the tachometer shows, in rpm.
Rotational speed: 600 rpm
